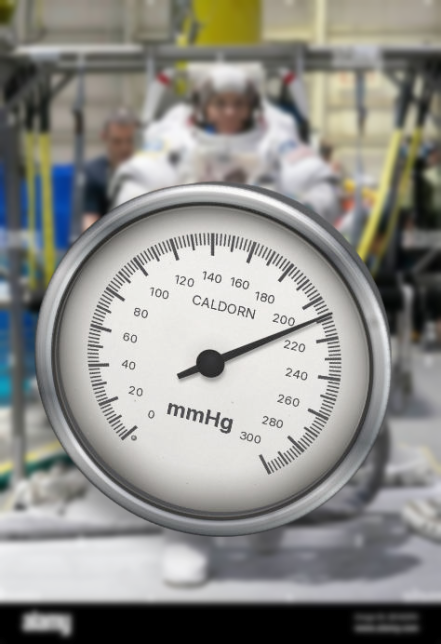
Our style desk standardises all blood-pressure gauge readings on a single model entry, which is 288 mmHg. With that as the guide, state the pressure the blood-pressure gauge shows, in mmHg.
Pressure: 208 mmHg
